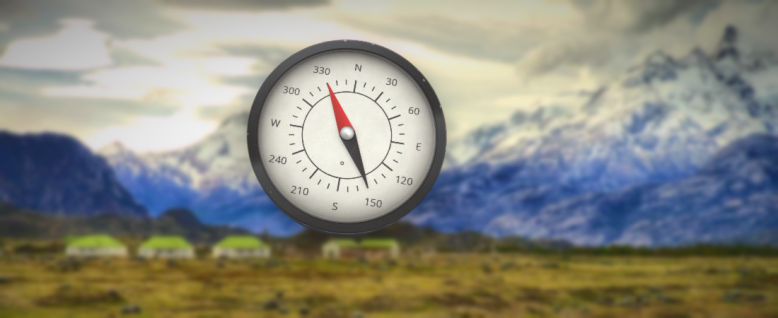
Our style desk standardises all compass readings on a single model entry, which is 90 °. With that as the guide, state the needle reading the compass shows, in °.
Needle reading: 330 °
